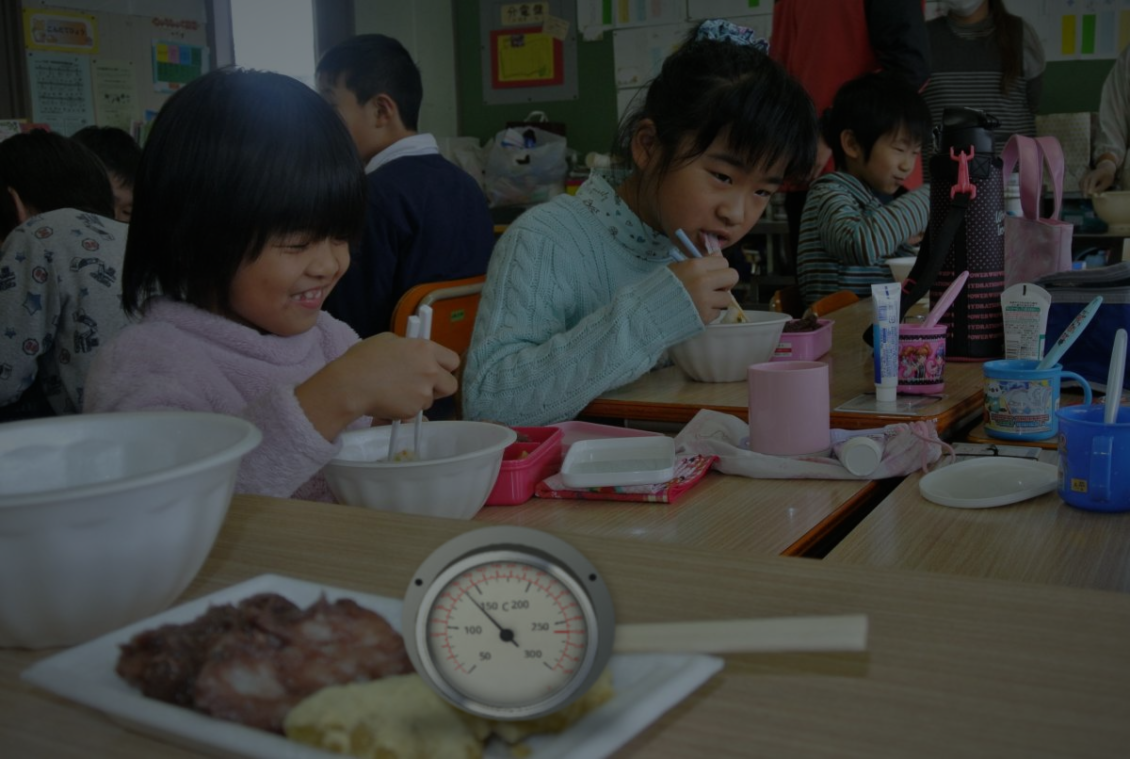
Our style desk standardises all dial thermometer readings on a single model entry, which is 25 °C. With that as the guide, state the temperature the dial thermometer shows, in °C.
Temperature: 140 °C
